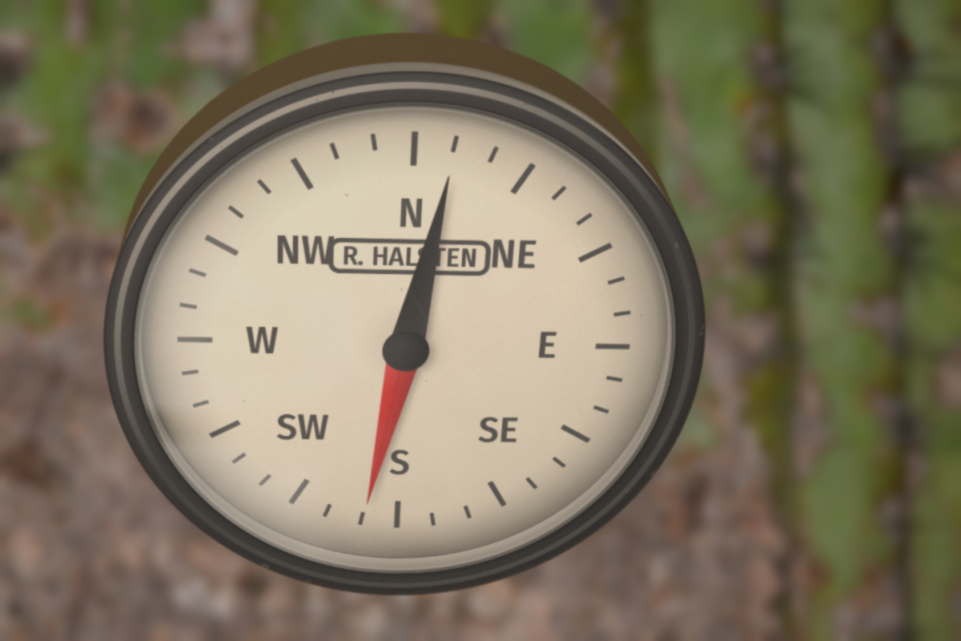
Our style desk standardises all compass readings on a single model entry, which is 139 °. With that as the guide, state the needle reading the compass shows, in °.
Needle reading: 190 °
